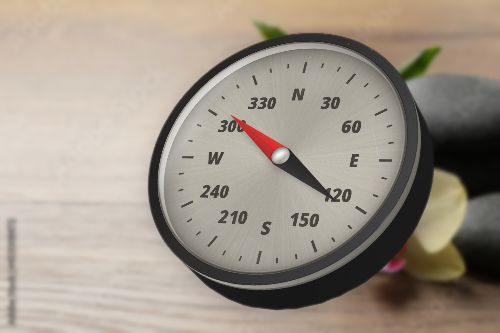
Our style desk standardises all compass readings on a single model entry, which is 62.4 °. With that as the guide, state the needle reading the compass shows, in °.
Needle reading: 305 °
